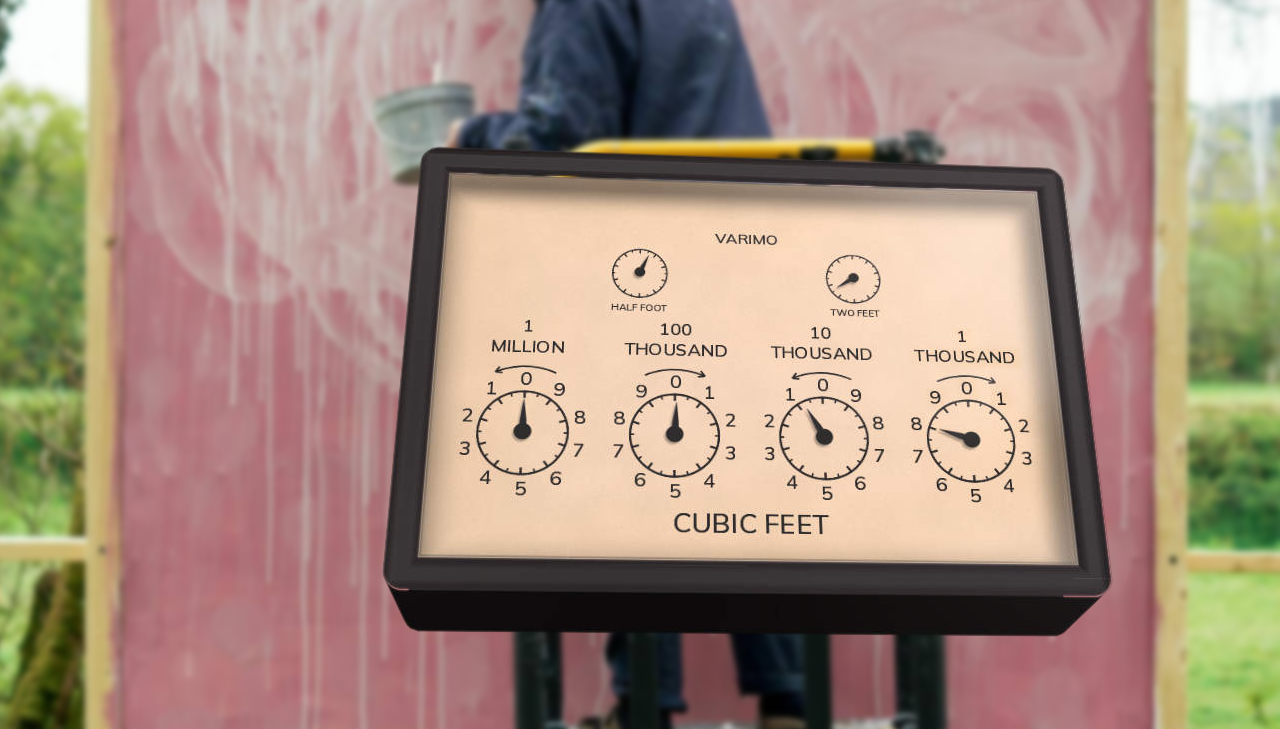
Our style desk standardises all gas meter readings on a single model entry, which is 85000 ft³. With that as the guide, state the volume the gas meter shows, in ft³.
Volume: 800 ft³
